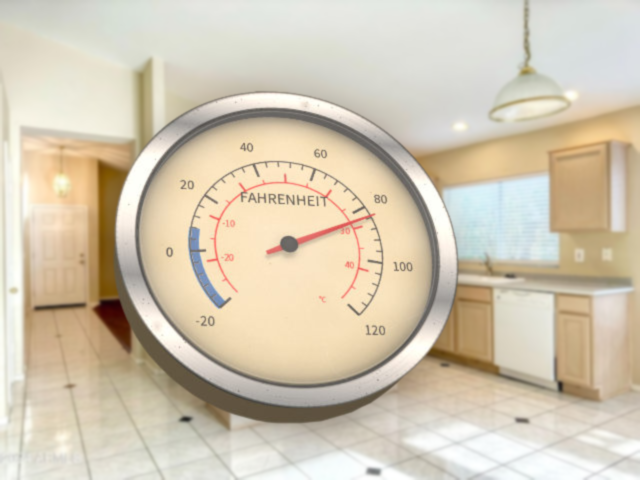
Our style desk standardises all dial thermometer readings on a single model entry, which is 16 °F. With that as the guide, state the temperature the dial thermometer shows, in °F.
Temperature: 84 °F
